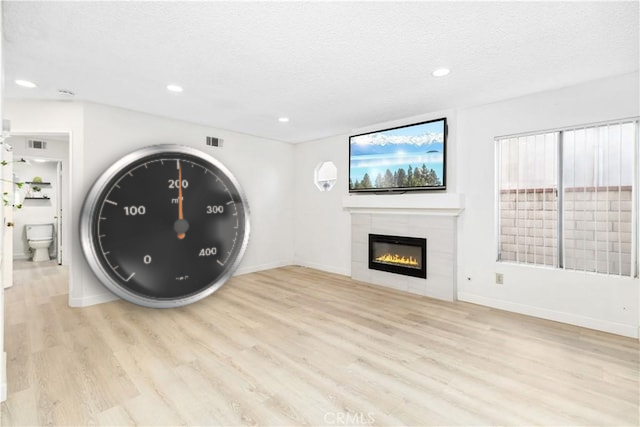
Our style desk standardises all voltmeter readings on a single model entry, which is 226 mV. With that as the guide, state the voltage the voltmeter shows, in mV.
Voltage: 200 mV
